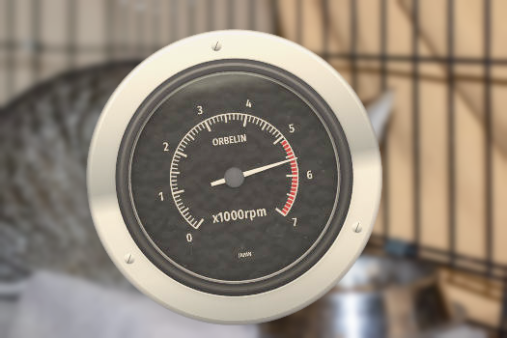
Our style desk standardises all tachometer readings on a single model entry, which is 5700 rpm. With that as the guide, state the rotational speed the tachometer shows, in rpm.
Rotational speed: 5600 rpm
